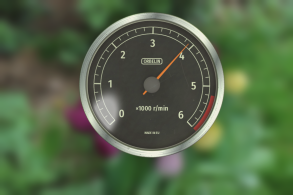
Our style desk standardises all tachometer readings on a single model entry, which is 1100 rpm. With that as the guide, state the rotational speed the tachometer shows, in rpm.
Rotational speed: 3900 rpm
